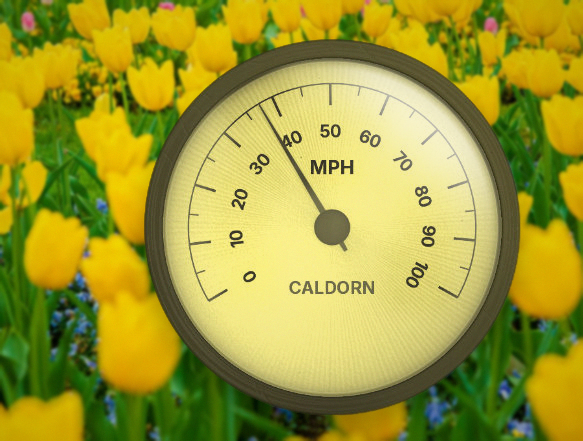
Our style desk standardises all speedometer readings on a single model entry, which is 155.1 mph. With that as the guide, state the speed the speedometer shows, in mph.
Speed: 37.5 mph
